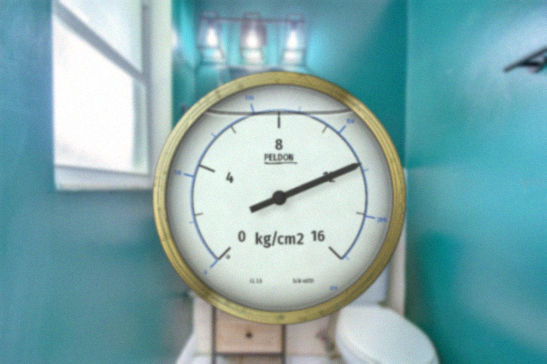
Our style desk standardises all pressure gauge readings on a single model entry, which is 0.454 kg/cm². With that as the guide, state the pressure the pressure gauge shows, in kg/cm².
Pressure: 12 kg/cm²
